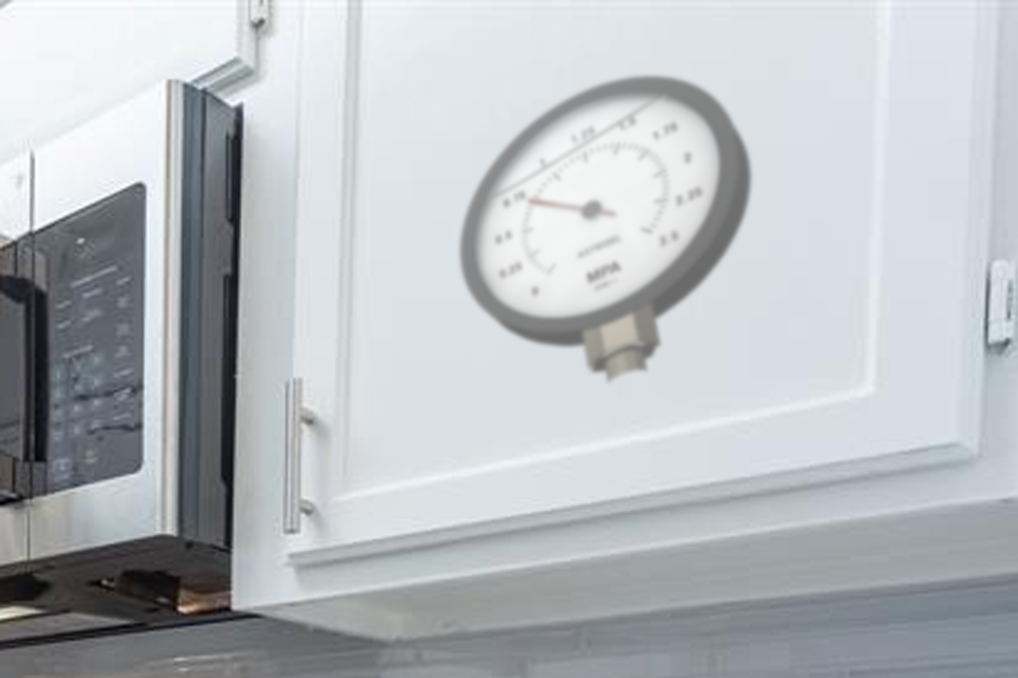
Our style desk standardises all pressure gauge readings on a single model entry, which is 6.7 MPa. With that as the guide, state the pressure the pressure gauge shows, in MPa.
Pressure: 0.75 MPa
